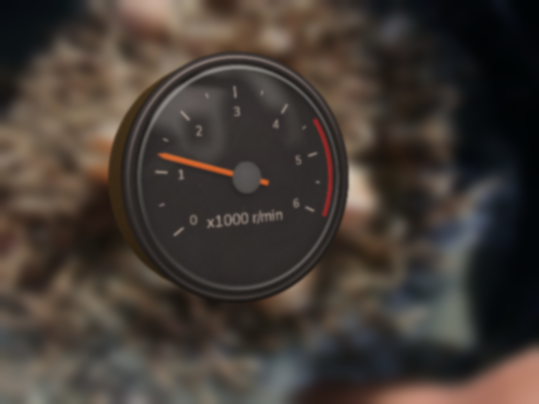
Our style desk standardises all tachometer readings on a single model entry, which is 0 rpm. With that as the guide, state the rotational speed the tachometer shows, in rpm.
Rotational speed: 1250 rpm
